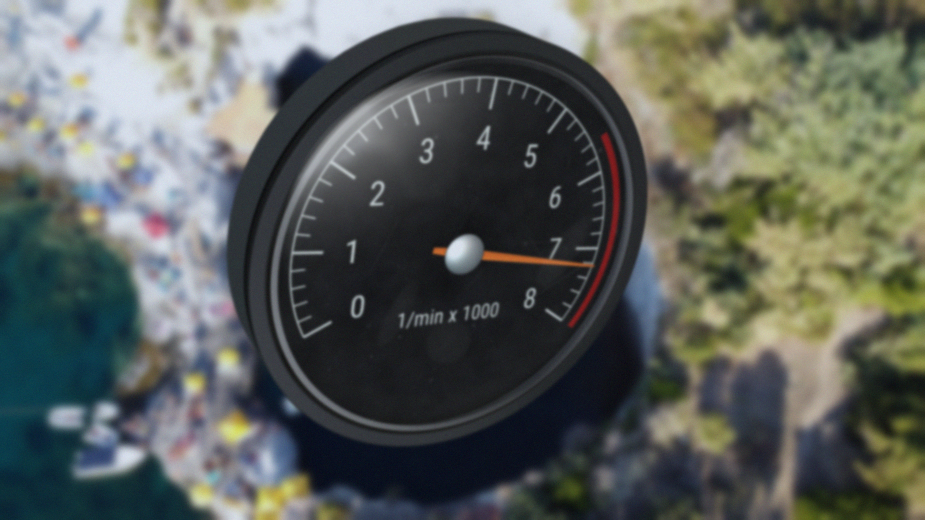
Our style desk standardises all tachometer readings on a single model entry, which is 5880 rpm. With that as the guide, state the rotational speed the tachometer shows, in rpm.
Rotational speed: 7200 rpm
